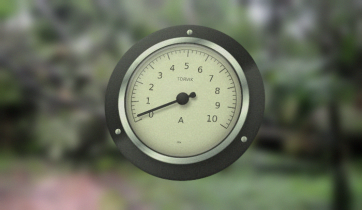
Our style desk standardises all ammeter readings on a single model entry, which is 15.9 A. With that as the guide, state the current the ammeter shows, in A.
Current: 0.2 A
